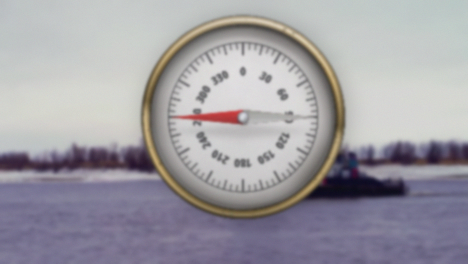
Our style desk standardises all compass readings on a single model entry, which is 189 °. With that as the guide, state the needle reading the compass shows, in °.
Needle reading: 270 °
